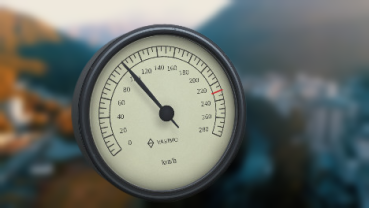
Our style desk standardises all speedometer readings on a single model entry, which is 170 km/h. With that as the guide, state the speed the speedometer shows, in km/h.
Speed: 100 km/h
